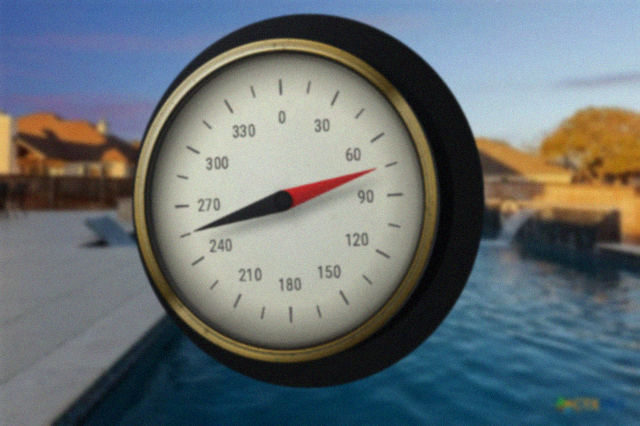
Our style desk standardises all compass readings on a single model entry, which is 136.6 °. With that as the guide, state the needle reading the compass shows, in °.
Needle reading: 75 °
